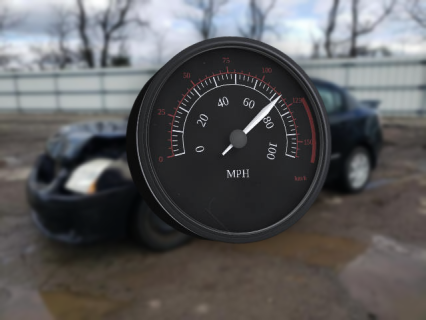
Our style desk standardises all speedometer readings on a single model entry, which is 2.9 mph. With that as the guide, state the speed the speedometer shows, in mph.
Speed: 72 mph
